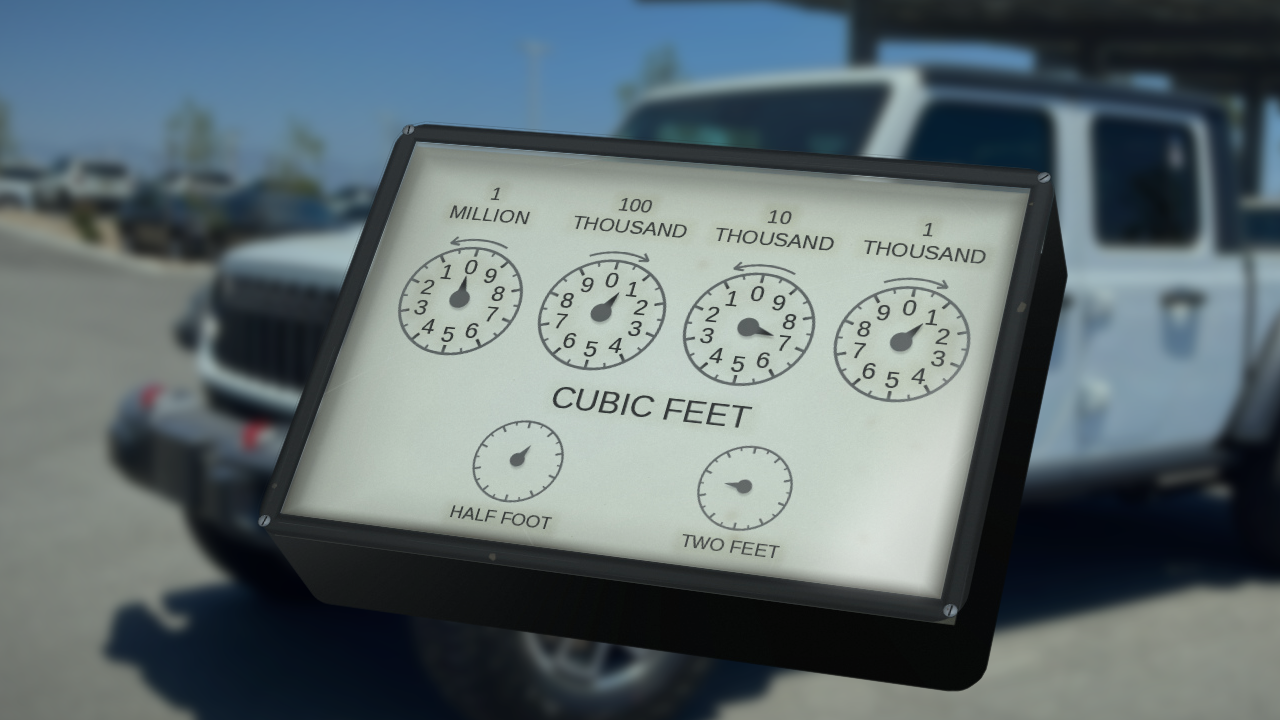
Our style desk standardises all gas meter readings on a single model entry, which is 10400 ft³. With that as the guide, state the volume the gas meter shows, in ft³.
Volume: 7100 ft³
